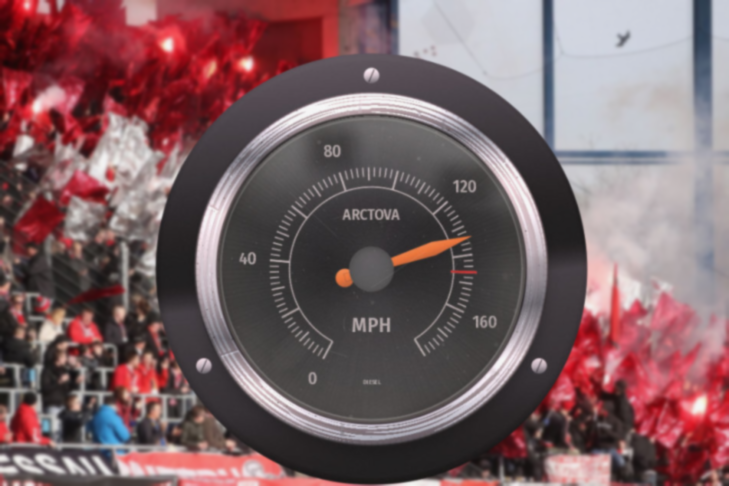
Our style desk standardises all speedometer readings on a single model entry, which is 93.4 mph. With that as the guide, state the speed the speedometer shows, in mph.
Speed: 134 mph
